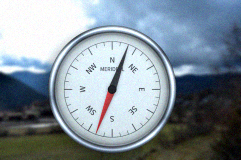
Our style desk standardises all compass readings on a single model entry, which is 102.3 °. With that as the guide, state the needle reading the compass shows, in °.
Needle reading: 200 °
